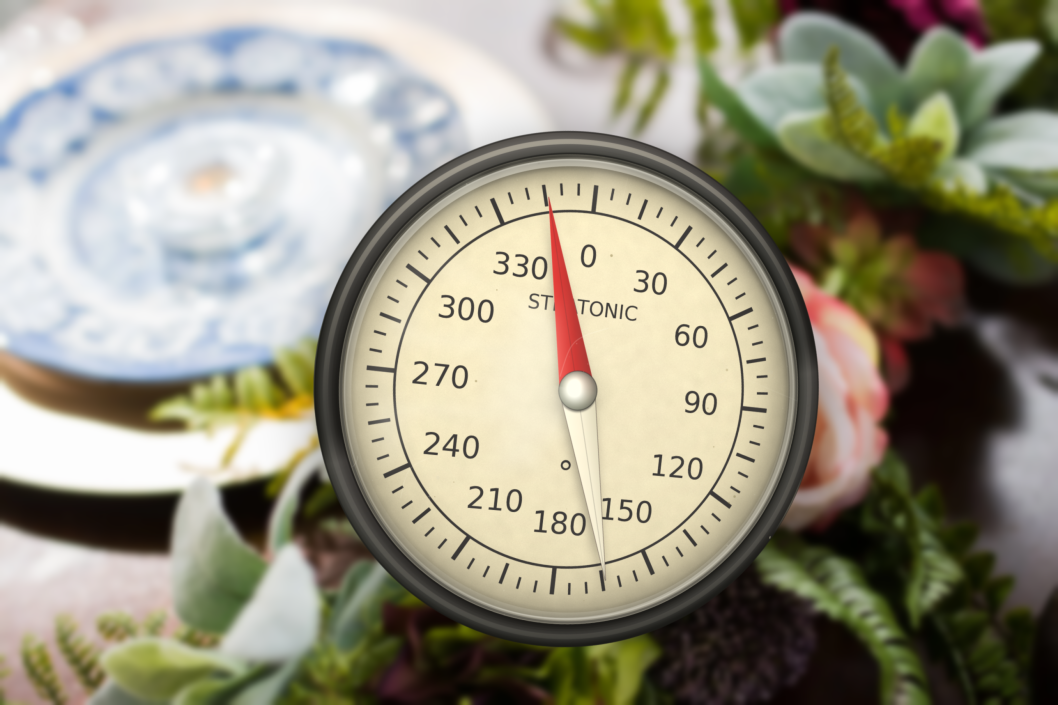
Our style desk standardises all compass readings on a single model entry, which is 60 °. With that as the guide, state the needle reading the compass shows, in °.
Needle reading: 345 °
